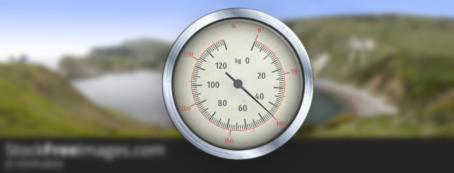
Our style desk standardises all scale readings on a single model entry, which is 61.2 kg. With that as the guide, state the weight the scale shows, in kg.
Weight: 45 kg
